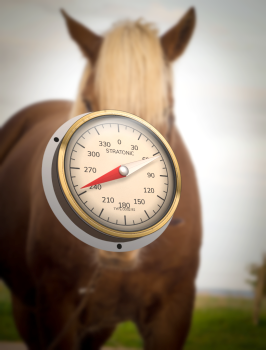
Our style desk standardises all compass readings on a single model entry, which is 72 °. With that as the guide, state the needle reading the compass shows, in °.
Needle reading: 245 °
